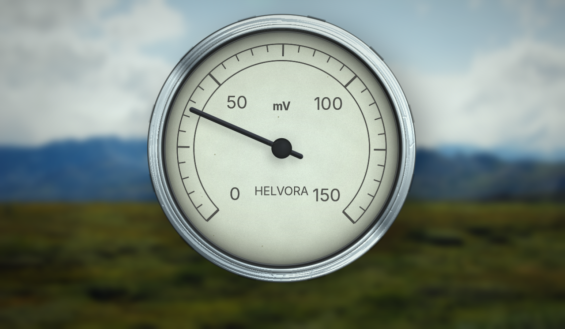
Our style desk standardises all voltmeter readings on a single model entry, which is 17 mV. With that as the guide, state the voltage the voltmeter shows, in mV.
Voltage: 37.5 mV
